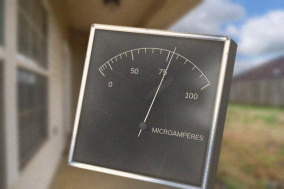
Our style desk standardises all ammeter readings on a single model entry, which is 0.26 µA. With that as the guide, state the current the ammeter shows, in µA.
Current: 77.5 µA
